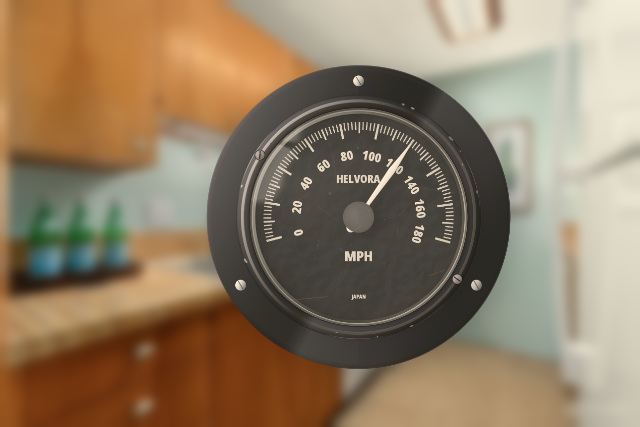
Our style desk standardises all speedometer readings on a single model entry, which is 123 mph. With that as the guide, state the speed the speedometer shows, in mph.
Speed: 120 mph
